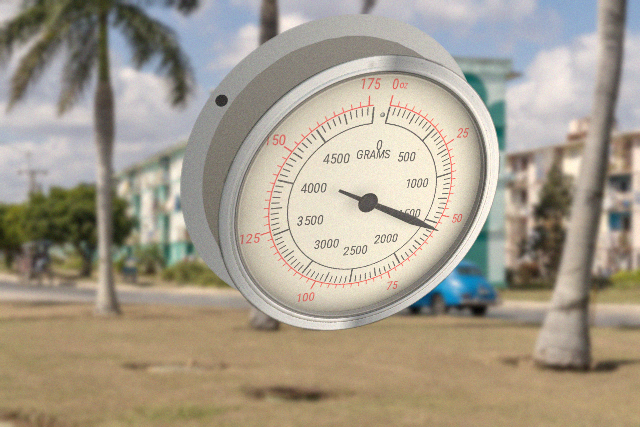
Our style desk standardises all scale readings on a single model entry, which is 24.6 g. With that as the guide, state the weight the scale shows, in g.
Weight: 1550 g
